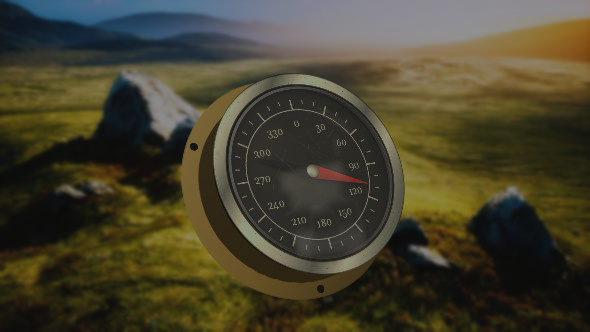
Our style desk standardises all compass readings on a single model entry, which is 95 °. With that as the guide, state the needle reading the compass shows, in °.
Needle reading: 110 °
